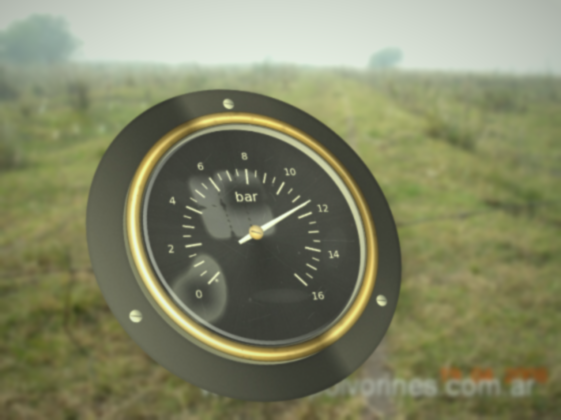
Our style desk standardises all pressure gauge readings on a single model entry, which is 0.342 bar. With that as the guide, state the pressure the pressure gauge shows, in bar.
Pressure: 11.5 bar
